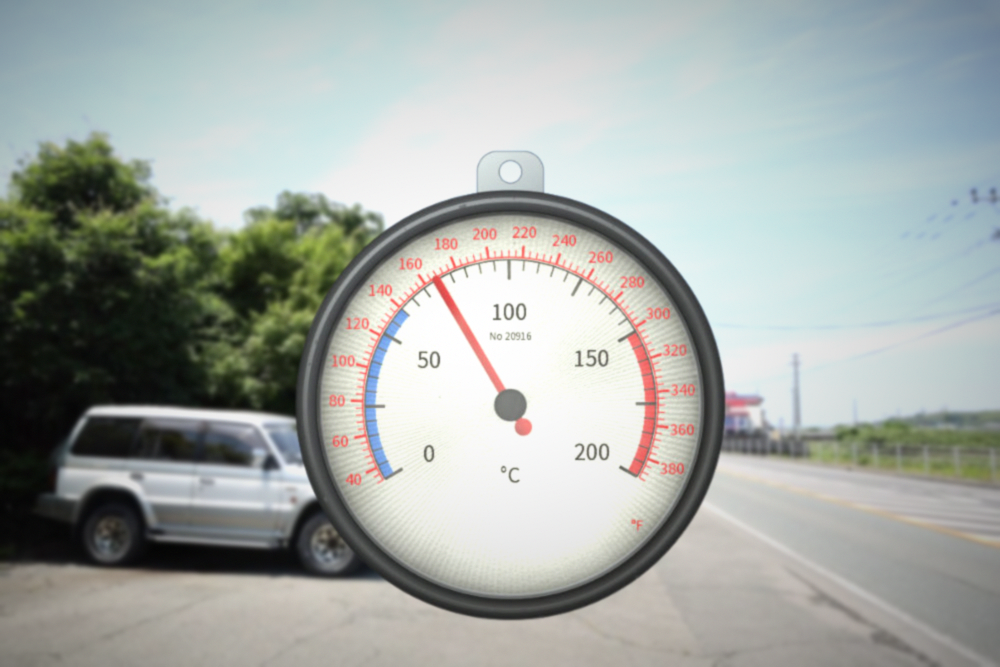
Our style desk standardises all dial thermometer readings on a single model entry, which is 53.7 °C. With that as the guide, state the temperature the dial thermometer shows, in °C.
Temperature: 75 °C
